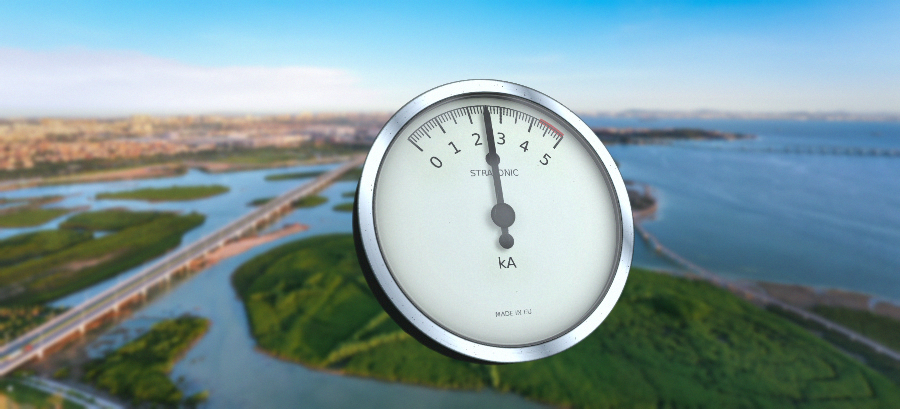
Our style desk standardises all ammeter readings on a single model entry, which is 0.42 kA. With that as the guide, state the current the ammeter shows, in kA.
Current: 2.5 kA
